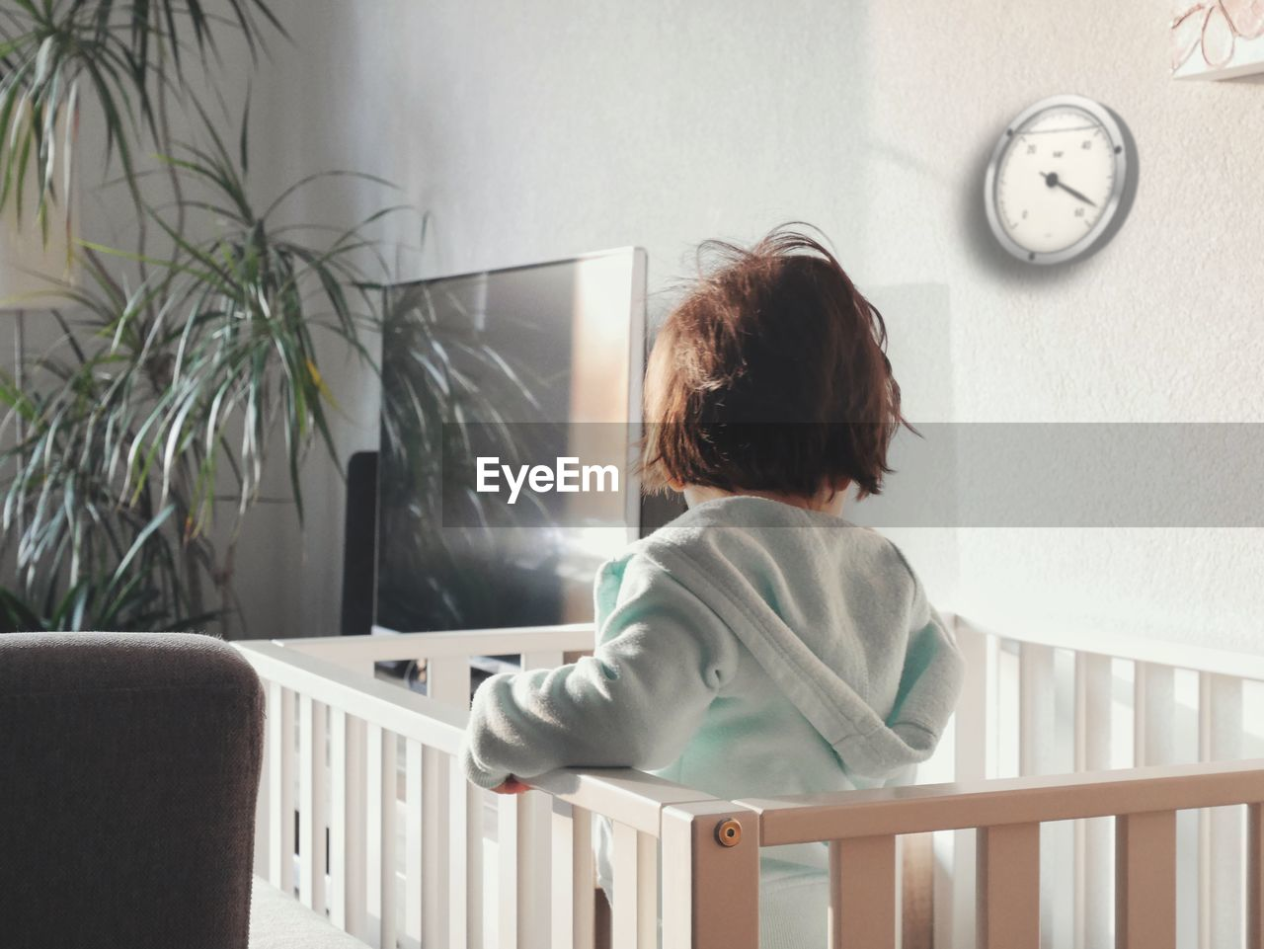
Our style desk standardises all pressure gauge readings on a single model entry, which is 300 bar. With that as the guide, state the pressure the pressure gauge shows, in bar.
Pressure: 56 bar
